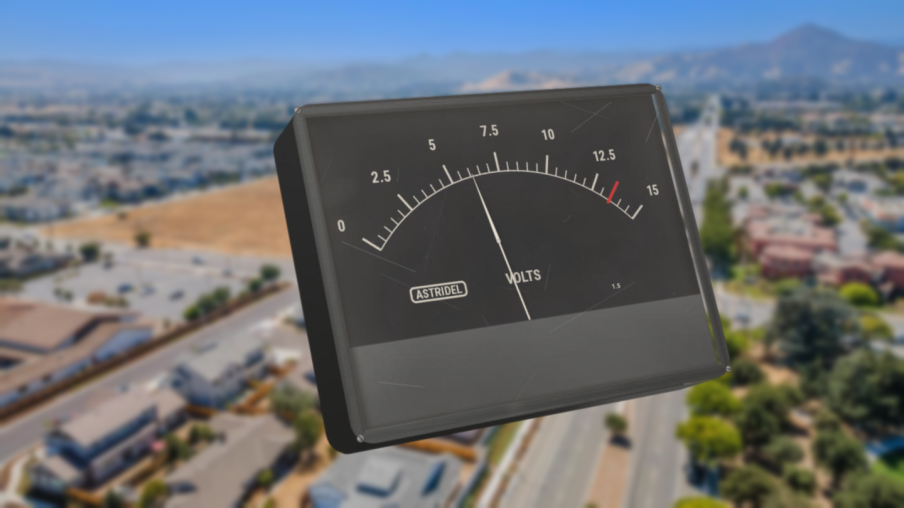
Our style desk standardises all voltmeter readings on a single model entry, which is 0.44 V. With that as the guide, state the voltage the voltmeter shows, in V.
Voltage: 6 V
